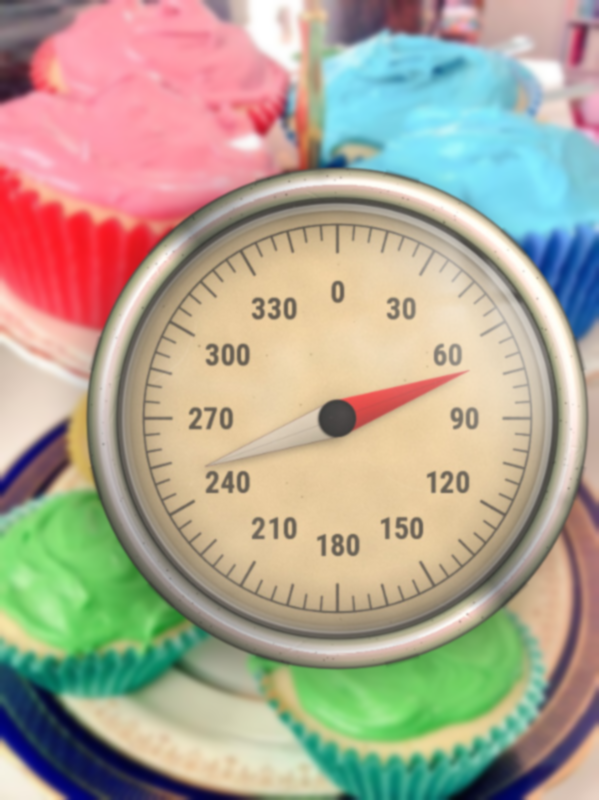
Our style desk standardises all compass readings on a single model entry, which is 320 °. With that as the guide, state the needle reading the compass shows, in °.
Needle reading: 70 °
